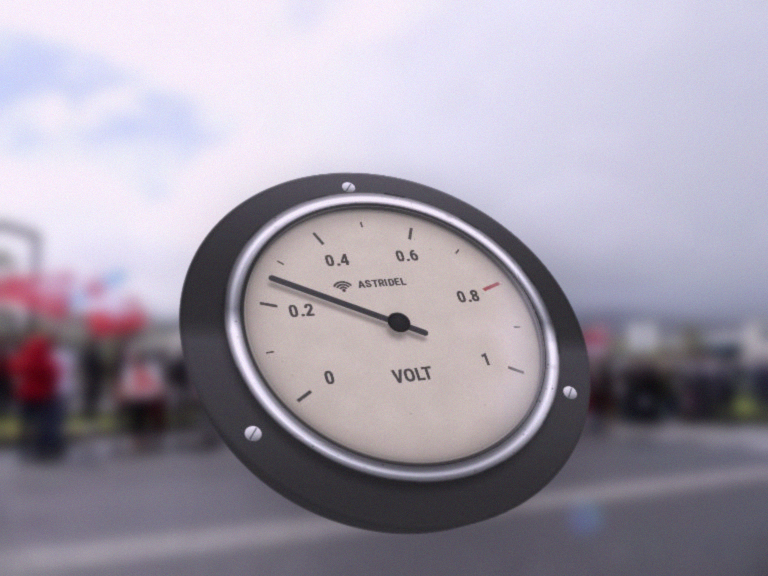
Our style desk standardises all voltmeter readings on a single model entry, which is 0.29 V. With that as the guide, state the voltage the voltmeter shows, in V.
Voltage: 0.25 V
